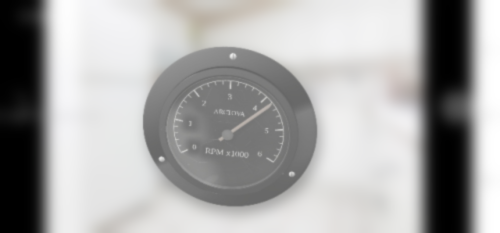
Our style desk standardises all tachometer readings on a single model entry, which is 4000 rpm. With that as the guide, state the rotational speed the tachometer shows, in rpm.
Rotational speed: 4200 rpm
